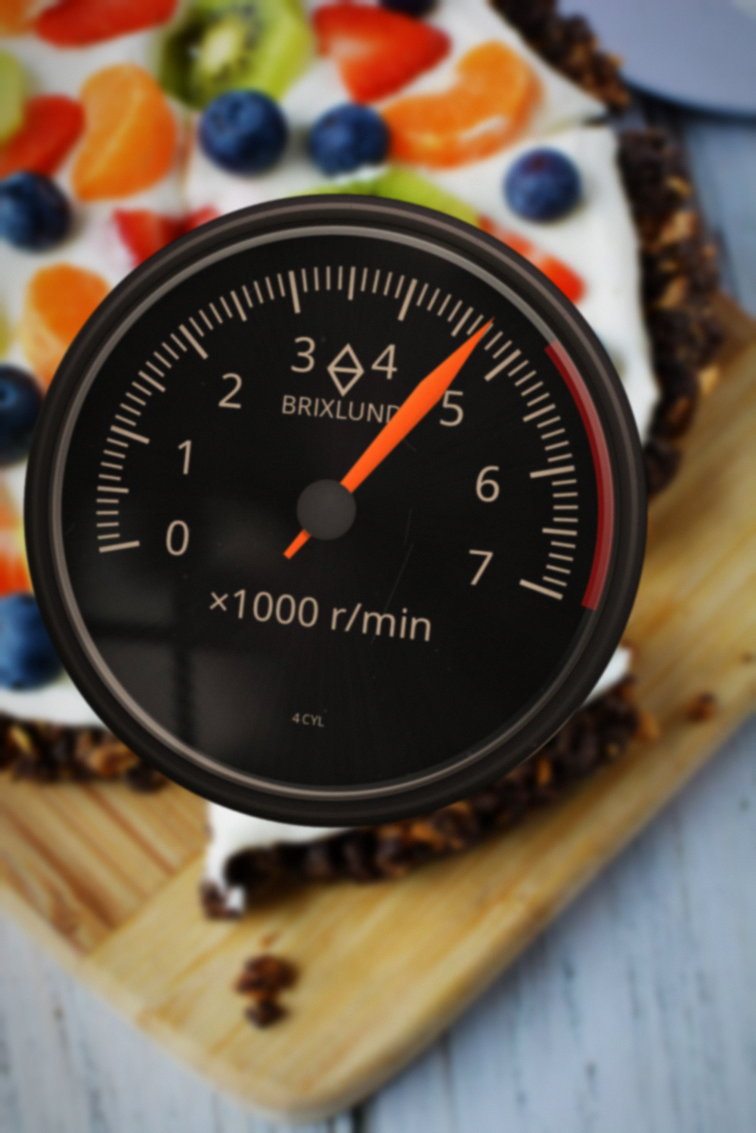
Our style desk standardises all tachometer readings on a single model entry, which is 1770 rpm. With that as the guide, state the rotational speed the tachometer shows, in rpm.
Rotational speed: 4700 rpm
